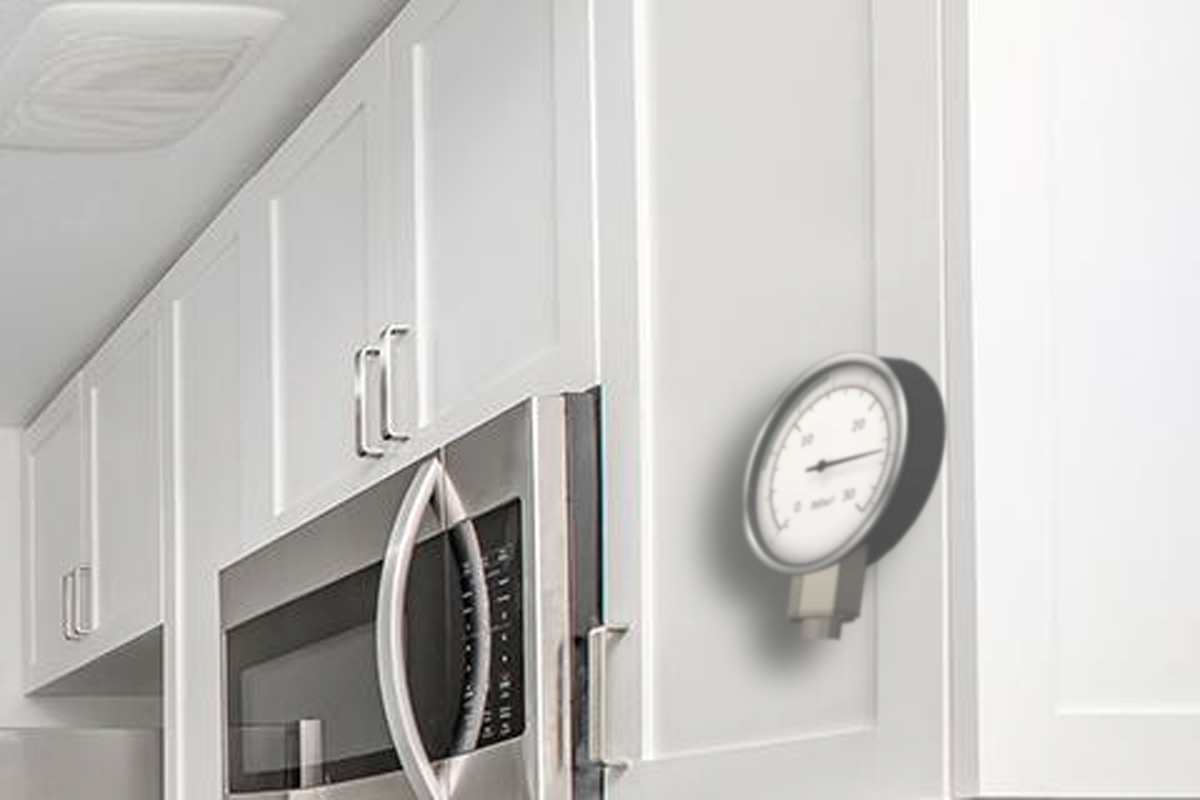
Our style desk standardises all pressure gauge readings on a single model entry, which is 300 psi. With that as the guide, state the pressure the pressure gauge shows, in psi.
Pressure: 25 psi
